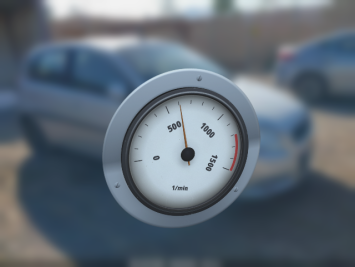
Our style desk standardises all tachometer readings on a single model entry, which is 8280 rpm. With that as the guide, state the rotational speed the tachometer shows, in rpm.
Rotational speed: 600 rpm
